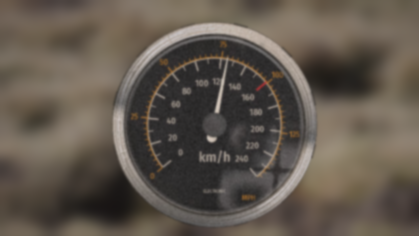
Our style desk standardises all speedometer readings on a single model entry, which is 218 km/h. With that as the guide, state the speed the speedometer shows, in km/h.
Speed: 125 km/h
